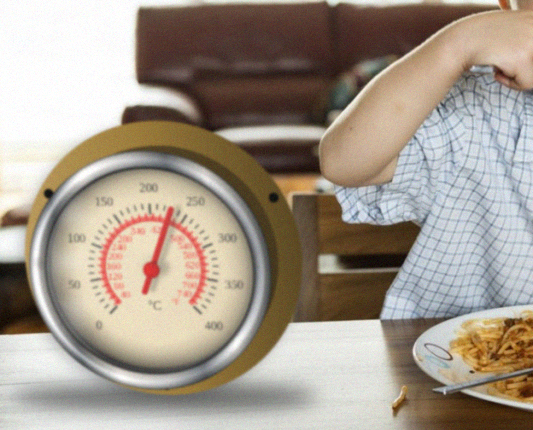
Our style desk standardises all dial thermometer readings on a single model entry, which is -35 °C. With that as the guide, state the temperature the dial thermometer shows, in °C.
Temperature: 230 °C
